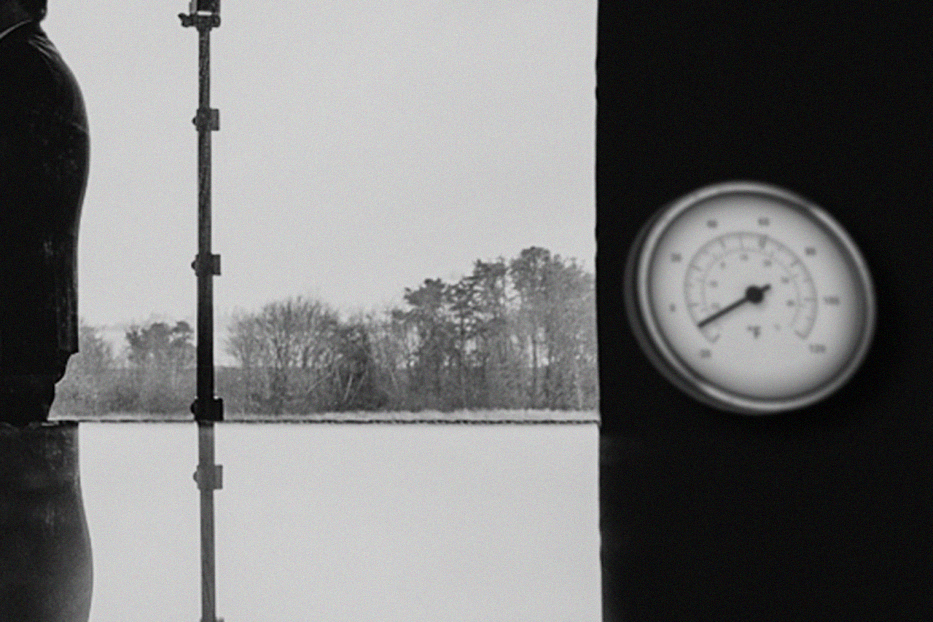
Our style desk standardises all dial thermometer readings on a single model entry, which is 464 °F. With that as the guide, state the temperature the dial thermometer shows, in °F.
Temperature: -10 °F
